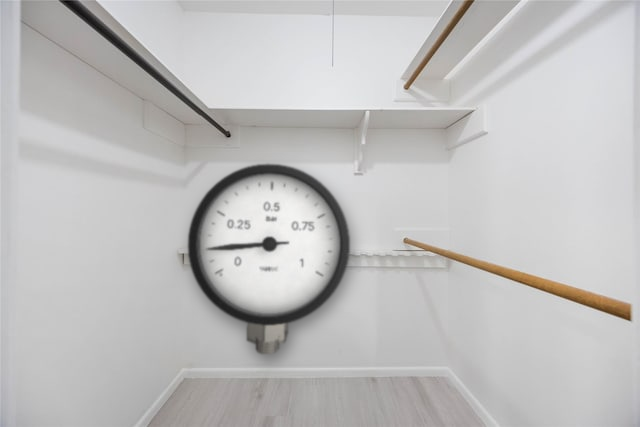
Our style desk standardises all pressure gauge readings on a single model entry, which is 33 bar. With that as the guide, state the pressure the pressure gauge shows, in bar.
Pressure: 0.1 bar
